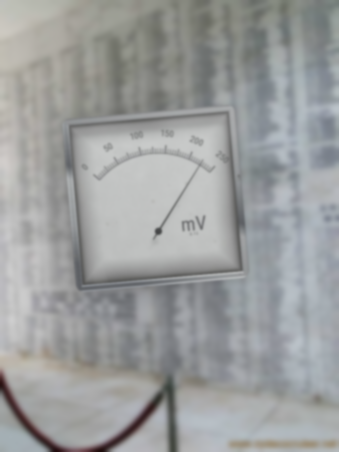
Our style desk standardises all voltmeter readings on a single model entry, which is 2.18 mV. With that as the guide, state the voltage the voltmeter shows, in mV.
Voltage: 225 mV
